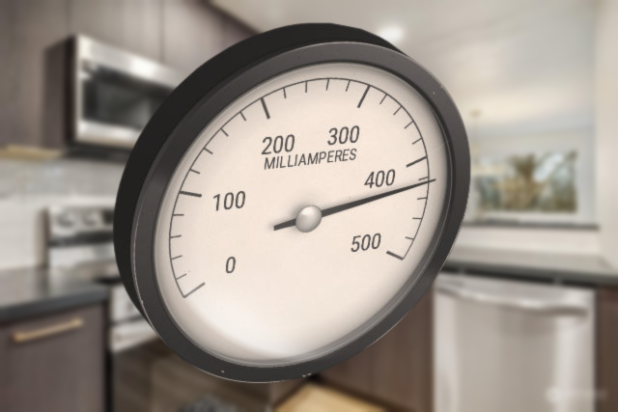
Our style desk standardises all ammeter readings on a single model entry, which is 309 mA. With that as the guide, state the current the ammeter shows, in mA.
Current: 420 mA
